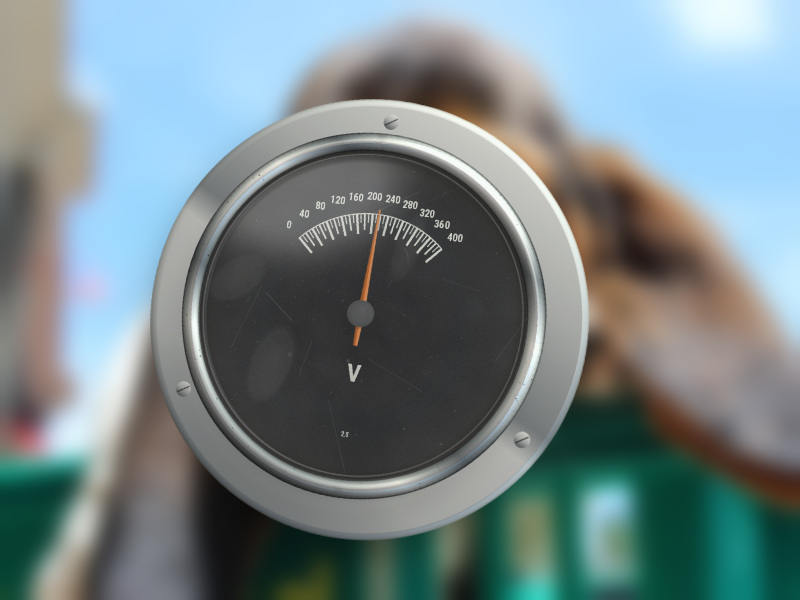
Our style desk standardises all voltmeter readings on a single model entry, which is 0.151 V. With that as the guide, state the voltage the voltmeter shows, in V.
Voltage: 220 V
